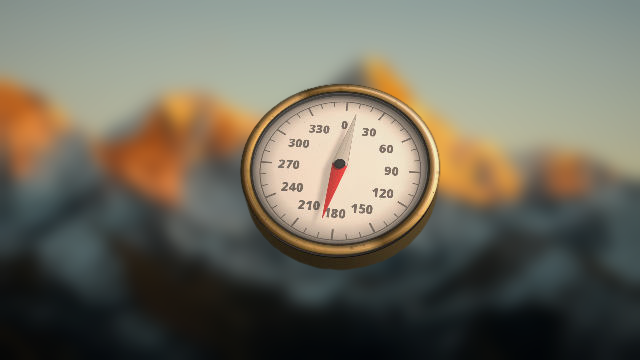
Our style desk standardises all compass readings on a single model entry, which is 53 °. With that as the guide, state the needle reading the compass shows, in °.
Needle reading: 190 °
